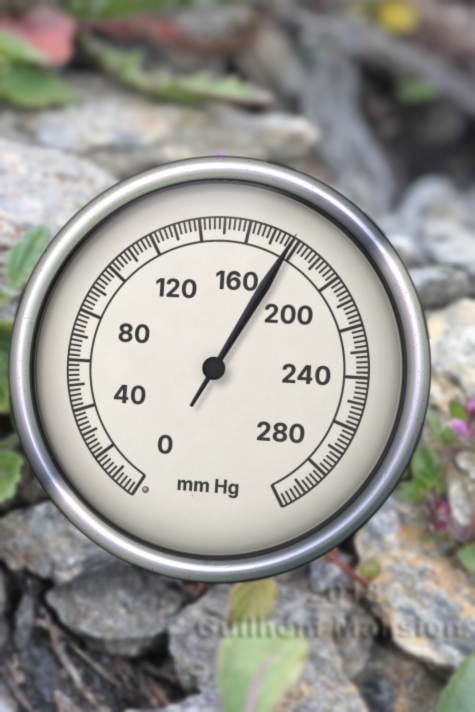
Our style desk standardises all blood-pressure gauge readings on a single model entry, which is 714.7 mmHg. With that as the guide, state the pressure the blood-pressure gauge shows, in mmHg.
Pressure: 178 mmHg
